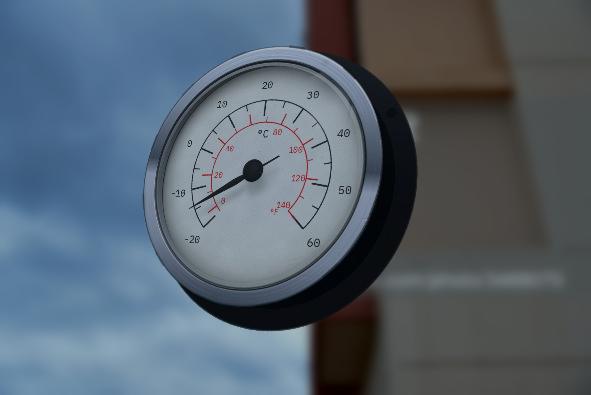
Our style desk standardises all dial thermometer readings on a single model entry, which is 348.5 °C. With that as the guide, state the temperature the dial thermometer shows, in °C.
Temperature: -15 °C
